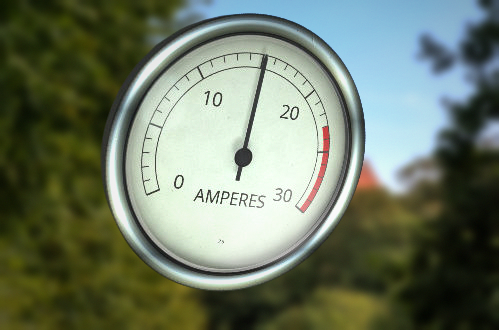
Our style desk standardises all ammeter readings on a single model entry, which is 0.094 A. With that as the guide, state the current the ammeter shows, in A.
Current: 15 A
